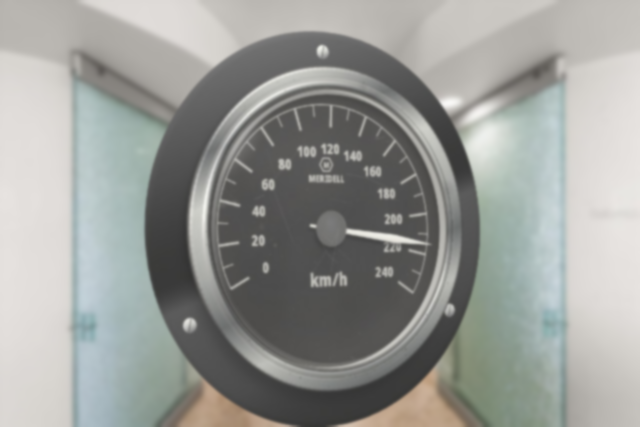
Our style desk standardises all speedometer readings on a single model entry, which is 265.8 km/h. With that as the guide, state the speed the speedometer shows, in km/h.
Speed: 215 km/h
